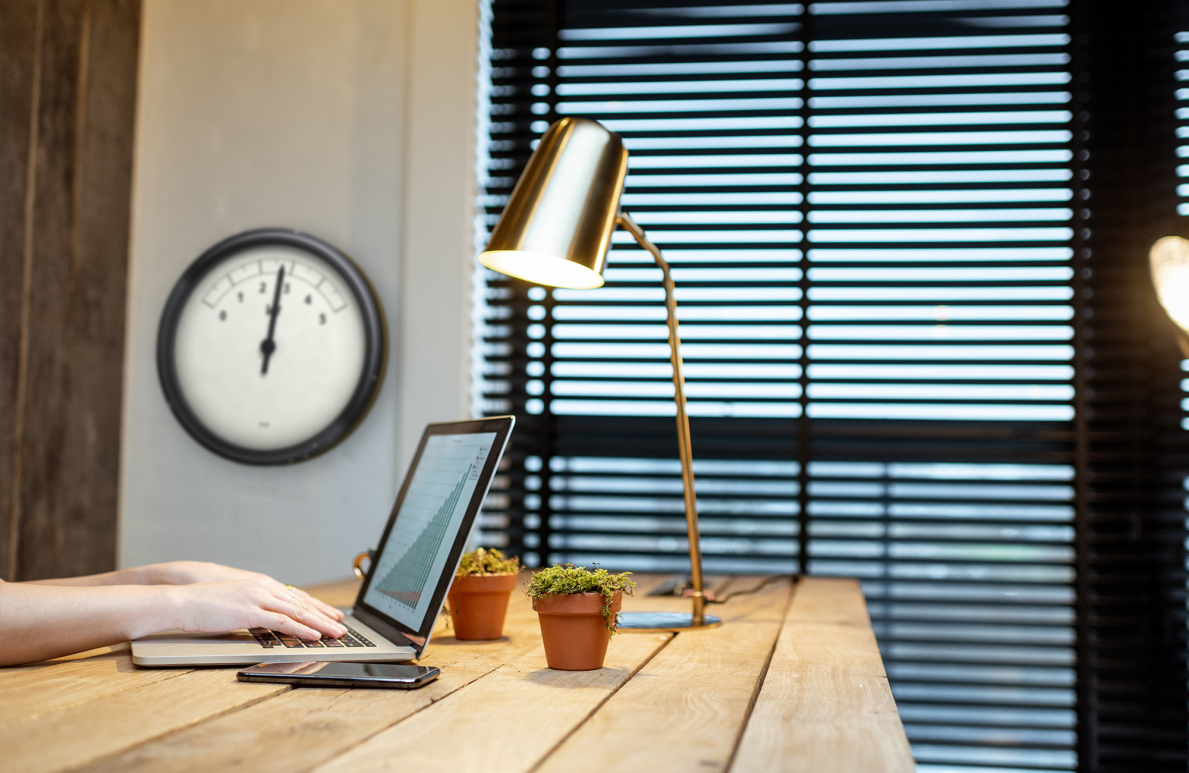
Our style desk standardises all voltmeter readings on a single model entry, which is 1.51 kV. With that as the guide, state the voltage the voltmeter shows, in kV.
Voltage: 2.75 kV
